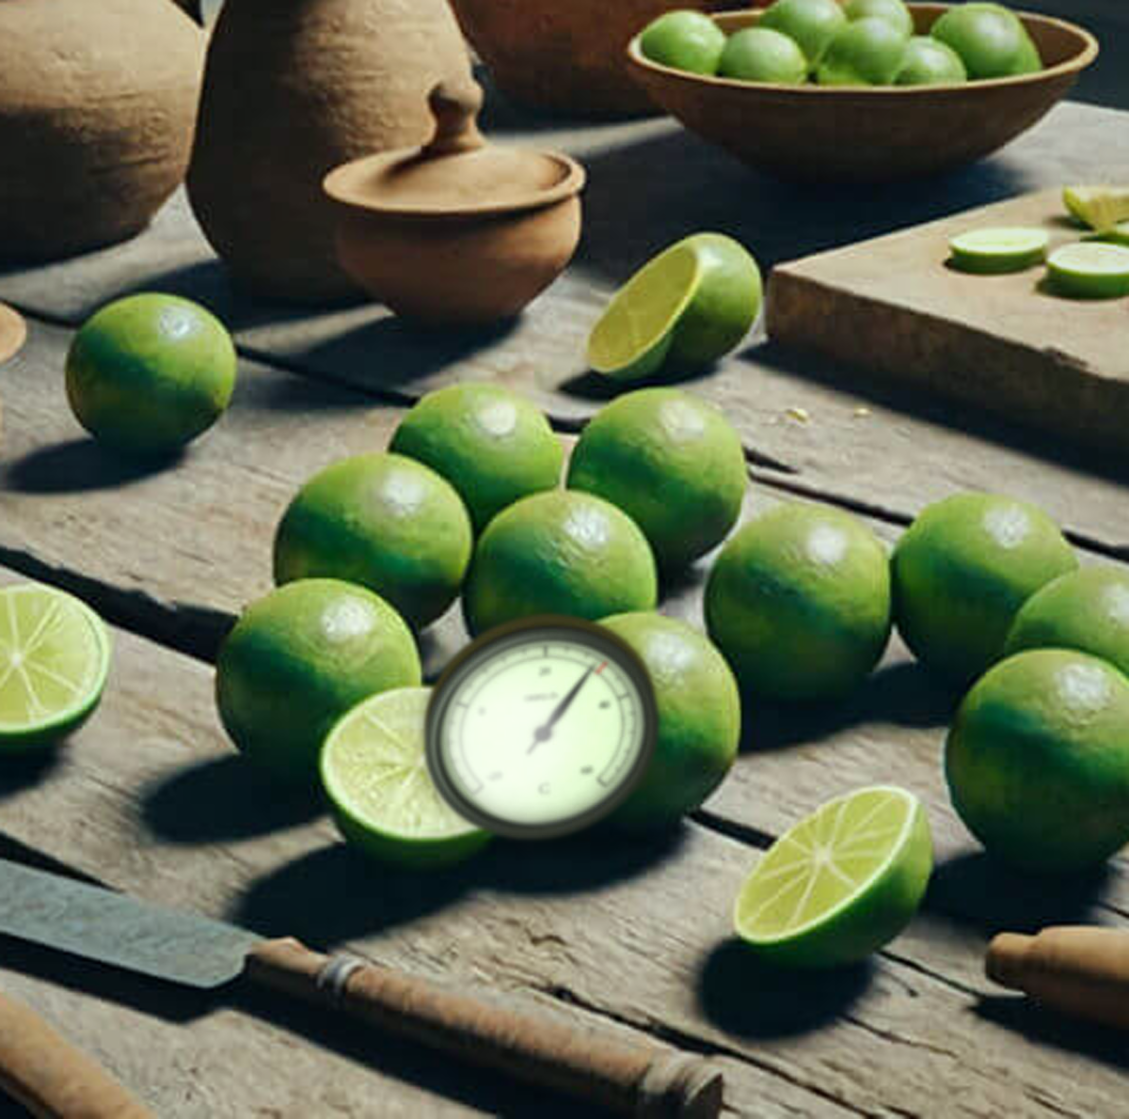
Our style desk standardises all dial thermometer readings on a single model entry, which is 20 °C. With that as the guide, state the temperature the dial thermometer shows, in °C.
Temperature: 30 °C
